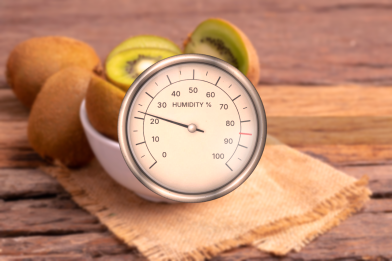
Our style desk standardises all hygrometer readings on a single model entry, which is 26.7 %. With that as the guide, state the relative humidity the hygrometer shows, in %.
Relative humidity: 22.5 %
